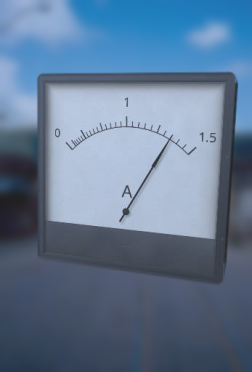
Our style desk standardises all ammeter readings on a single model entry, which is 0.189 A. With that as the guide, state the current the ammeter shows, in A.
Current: 1.35 A
